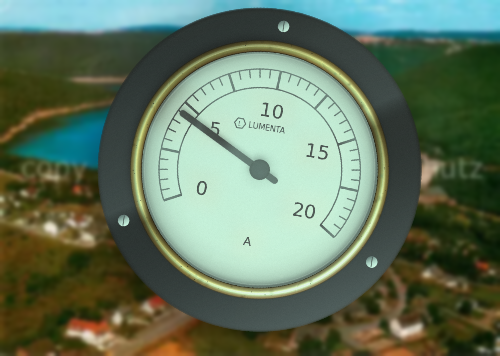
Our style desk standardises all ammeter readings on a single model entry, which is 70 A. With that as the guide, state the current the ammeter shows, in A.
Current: 4.5 A
